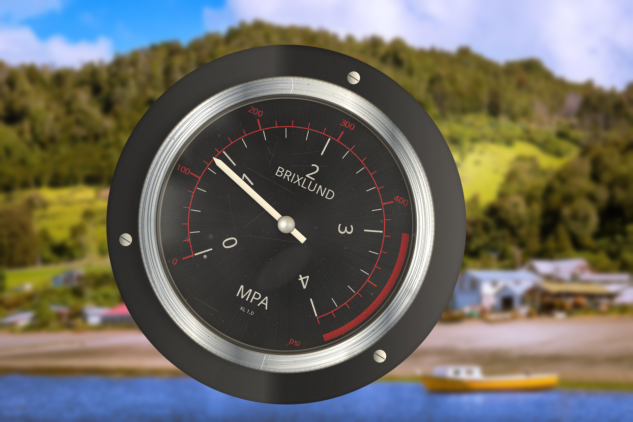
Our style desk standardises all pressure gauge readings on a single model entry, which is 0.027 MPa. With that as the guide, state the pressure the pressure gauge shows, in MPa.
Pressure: 0.9 MPa
